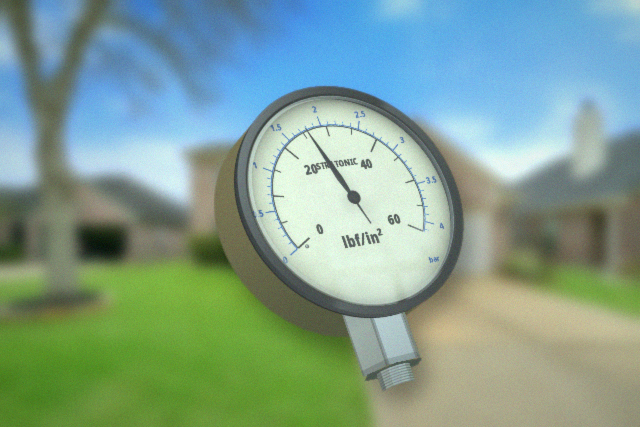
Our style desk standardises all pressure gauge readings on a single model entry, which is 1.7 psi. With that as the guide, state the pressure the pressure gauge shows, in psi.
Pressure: 25 psi
